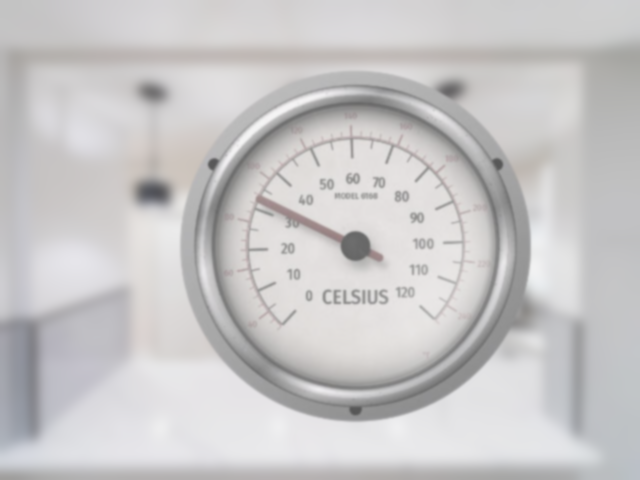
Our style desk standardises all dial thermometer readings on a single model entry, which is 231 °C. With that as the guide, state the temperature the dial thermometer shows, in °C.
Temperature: 32.5 °C
